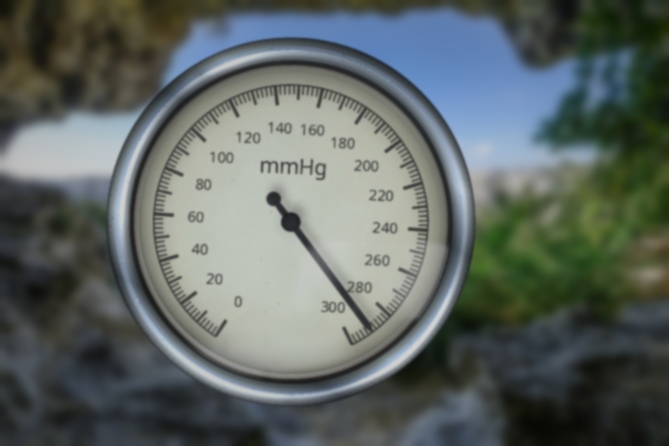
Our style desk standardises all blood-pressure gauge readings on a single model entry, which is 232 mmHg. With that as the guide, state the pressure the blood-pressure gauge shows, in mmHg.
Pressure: 290 mmHg
